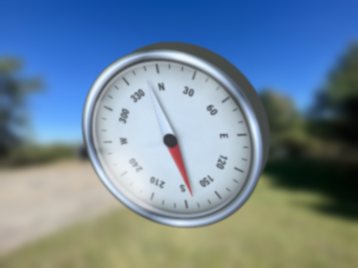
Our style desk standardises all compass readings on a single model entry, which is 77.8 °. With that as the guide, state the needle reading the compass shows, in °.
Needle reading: 170 °
